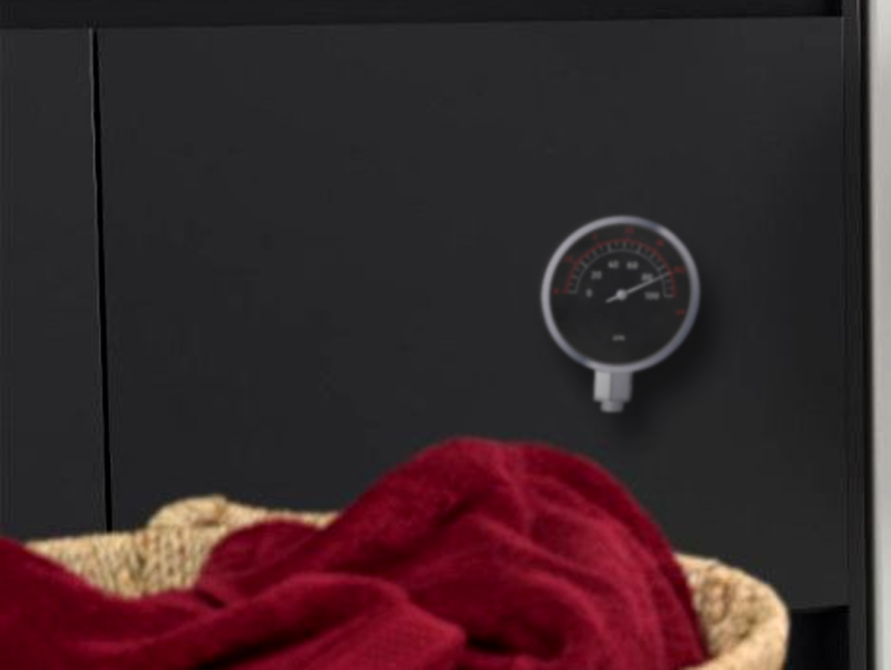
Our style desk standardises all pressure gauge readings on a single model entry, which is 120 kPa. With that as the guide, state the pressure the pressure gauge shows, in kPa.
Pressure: 85 kPa
